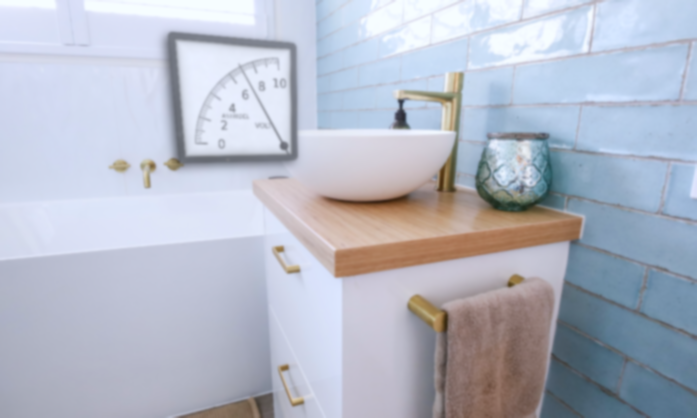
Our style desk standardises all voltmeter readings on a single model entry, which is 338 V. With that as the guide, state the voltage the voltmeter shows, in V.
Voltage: 7 V
